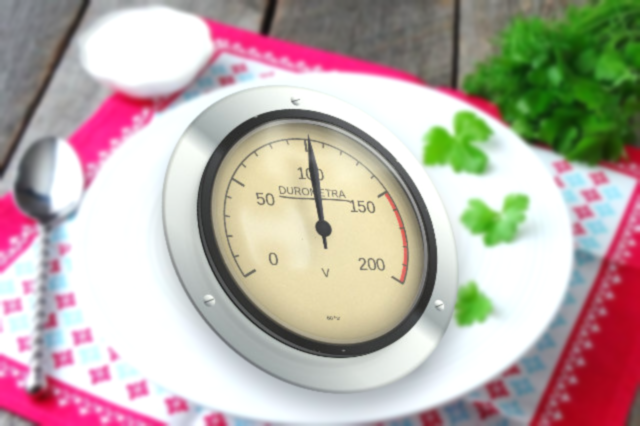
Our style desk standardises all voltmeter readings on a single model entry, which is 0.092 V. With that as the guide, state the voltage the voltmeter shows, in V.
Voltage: 100 V
